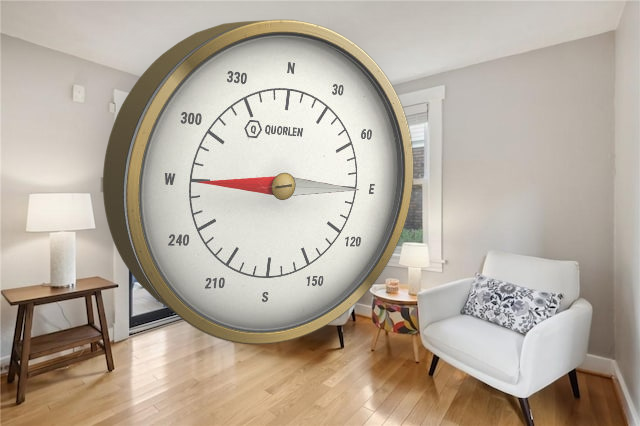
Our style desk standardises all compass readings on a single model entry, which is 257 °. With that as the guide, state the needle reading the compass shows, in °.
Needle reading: 270 °
